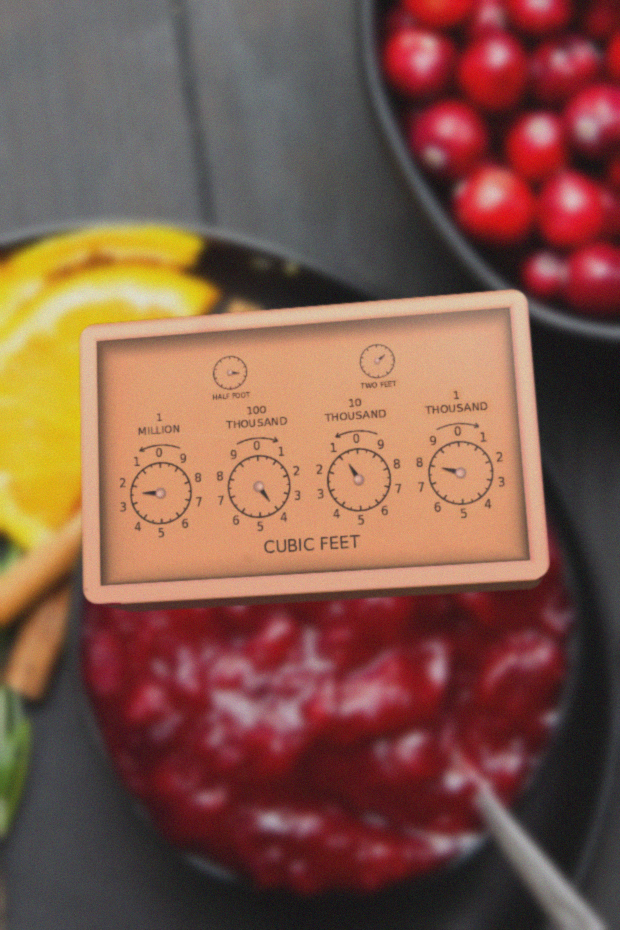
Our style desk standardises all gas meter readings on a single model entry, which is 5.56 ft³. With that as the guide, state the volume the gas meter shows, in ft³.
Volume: 240800 ft³
